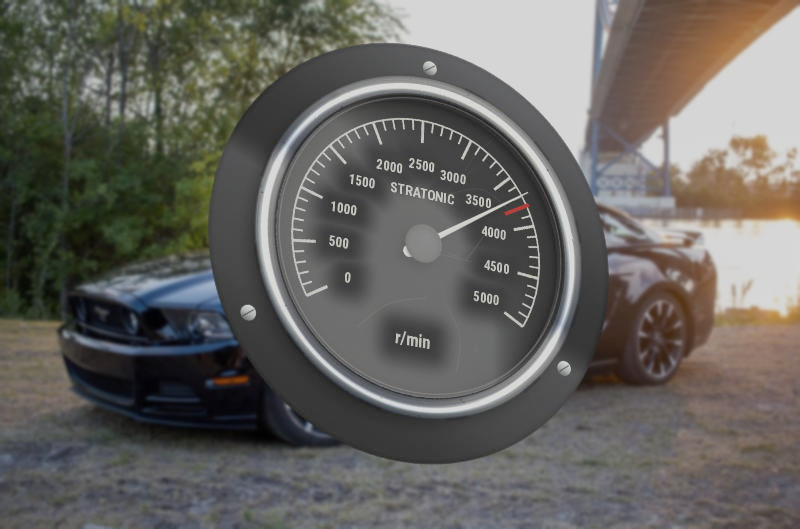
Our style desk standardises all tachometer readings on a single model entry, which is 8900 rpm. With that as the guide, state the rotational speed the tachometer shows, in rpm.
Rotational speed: 3700 rpm
